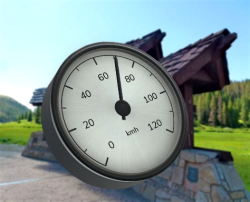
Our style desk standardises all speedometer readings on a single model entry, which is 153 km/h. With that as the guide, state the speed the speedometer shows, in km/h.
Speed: 70 km/h
